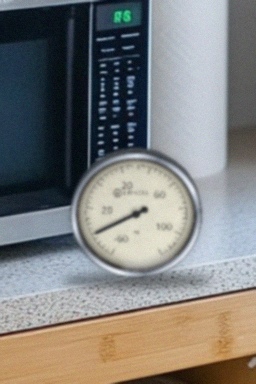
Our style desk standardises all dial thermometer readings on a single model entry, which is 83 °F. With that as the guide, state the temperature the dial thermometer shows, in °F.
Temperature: -40 °F
